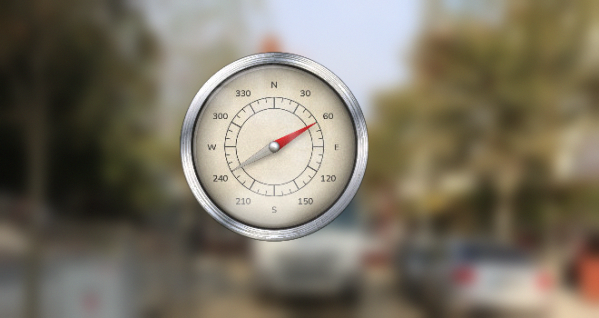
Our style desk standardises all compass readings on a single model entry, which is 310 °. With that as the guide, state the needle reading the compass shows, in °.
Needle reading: 60 °
